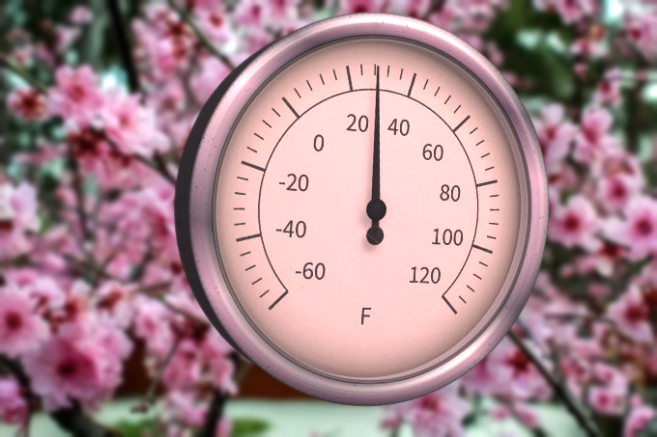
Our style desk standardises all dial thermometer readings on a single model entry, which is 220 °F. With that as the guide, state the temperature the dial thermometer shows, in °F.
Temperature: 28 °F
